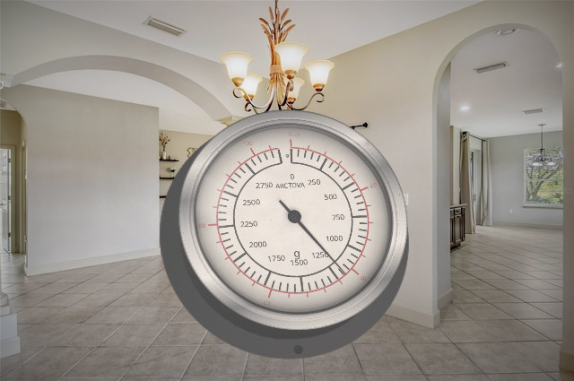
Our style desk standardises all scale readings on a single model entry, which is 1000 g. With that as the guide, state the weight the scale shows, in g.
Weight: 1200 g
